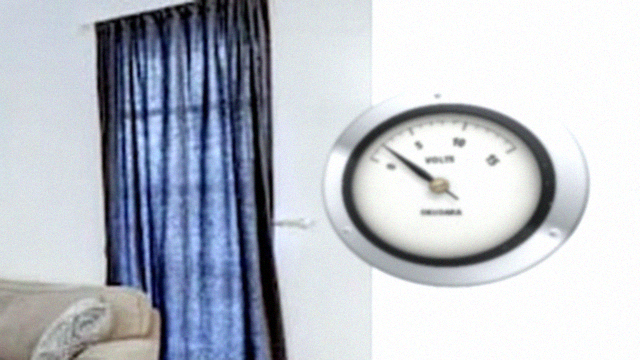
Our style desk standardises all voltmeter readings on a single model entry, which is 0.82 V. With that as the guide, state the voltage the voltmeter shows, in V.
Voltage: 2 V
